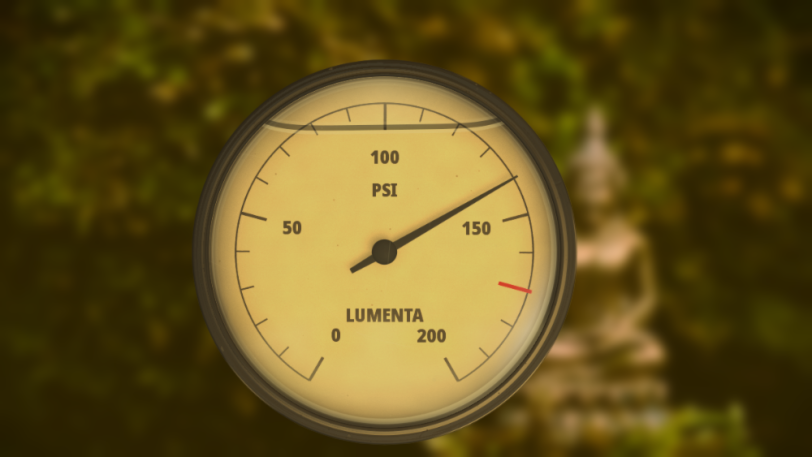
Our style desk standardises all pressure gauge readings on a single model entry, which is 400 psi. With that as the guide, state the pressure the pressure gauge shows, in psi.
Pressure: 140 psi
